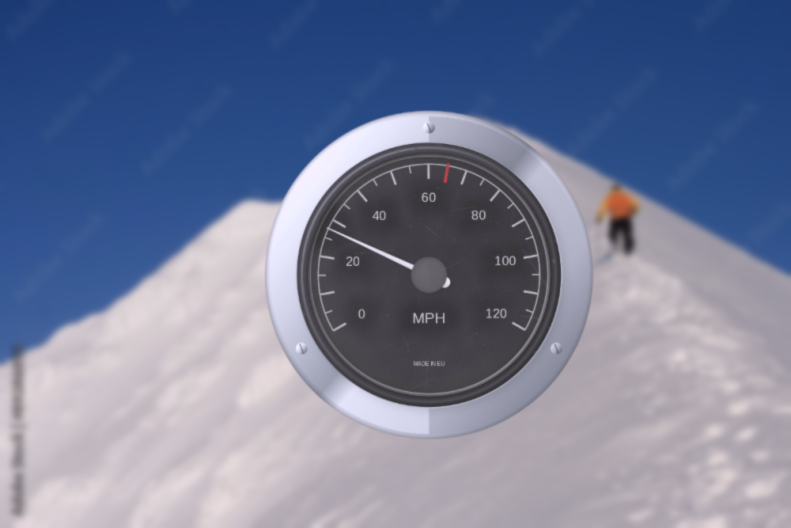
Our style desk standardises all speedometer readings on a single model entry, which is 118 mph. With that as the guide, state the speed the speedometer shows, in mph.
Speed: 27.5 mph
